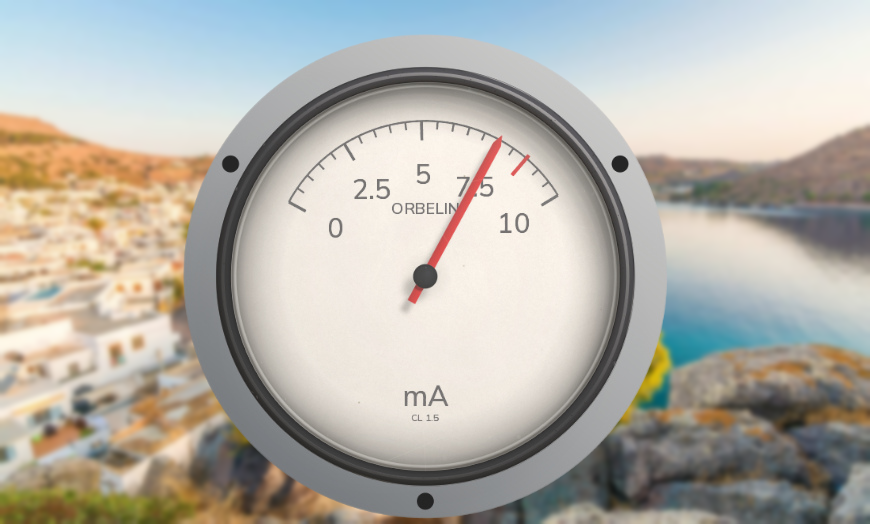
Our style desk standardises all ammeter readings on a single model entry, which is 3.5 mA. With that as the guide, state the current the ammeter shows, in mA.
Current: 7.5 mA
